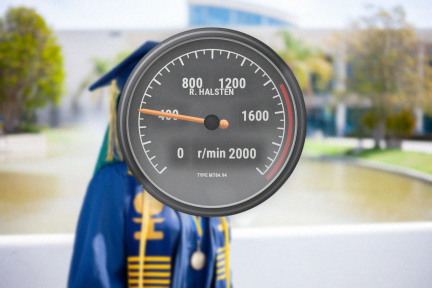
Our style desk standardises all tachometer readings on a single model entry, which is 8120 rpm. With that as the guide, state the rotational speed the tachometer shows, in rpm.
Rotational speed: 400 rpm
